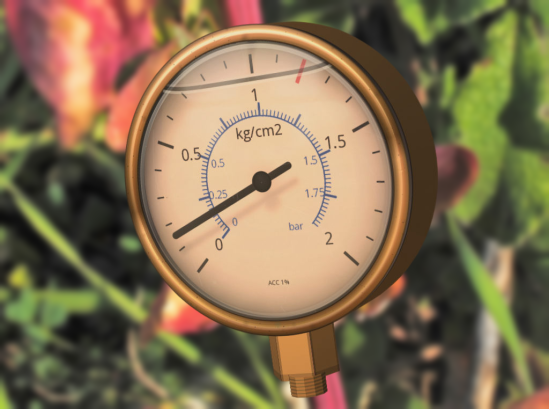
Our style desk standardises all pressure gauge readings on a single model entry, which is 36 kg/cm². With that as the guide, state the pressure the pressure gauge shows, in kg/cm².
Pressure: 0.15 kg/cm²
